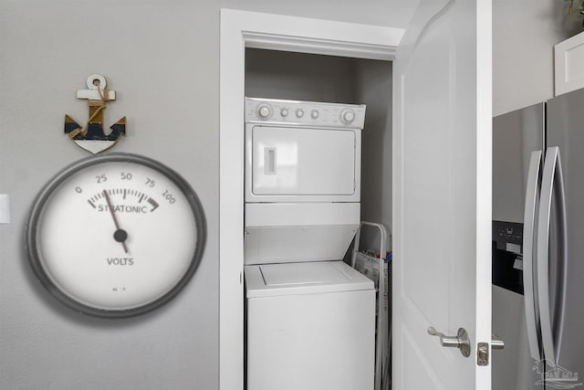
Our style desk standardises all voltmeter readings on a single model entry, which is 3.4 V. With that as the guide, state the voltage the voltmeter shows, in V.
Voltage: 25 V
